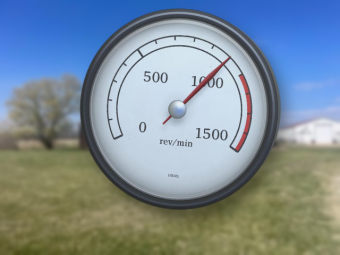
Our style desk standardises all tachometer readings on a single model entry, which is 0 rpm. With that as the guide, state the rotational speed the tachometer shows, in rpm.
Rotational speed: 1000 rpm
